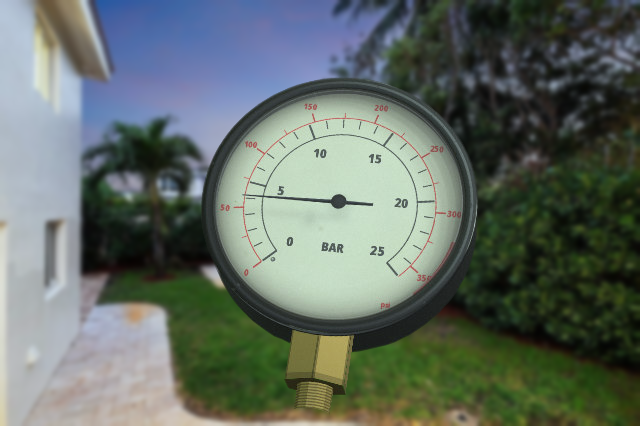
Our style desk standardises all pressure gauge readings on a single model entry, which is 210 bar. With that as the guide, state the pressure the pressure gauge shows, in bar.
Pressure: 4 bar
